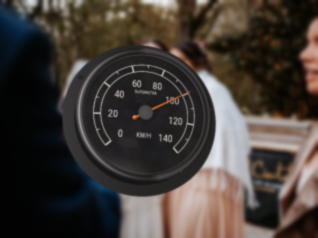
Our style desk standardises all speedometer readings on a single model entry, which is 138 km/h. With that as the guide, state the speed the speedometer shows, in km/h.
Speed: 100 km/h
